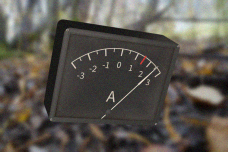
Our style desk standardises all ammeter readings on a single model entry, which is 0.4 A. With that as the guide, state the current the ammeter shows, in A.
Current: 2.5 A
